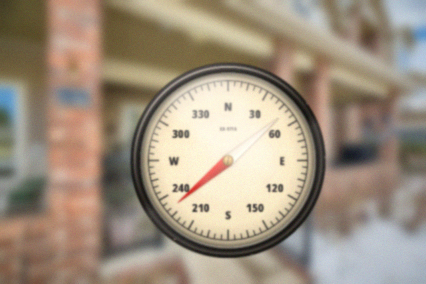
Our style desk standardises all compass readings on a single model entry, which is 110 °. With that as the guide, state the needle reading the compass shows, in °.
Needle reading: 230 °
